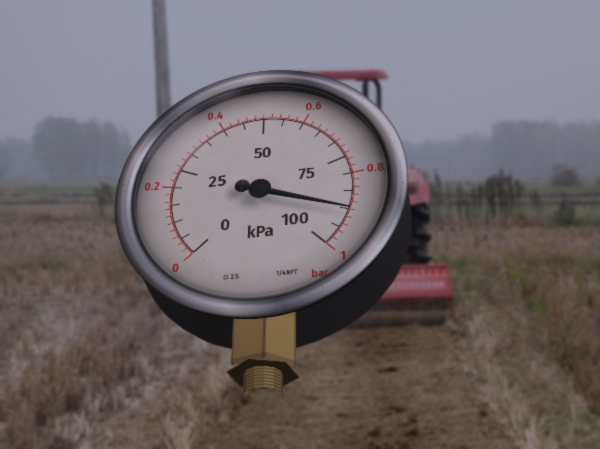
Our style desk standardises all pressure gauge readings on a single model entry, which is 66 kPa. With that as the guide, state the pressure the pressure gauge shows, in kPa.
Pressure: 90 kPa
